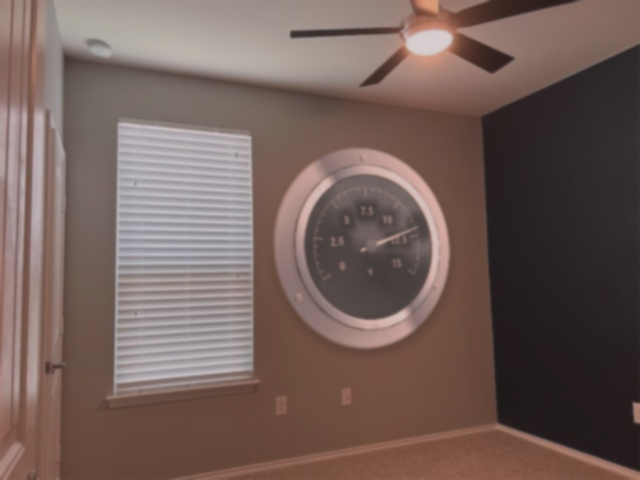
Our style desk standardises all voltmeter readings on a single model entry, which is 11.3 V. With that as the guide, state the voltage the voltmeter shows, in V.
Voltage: 12 V
